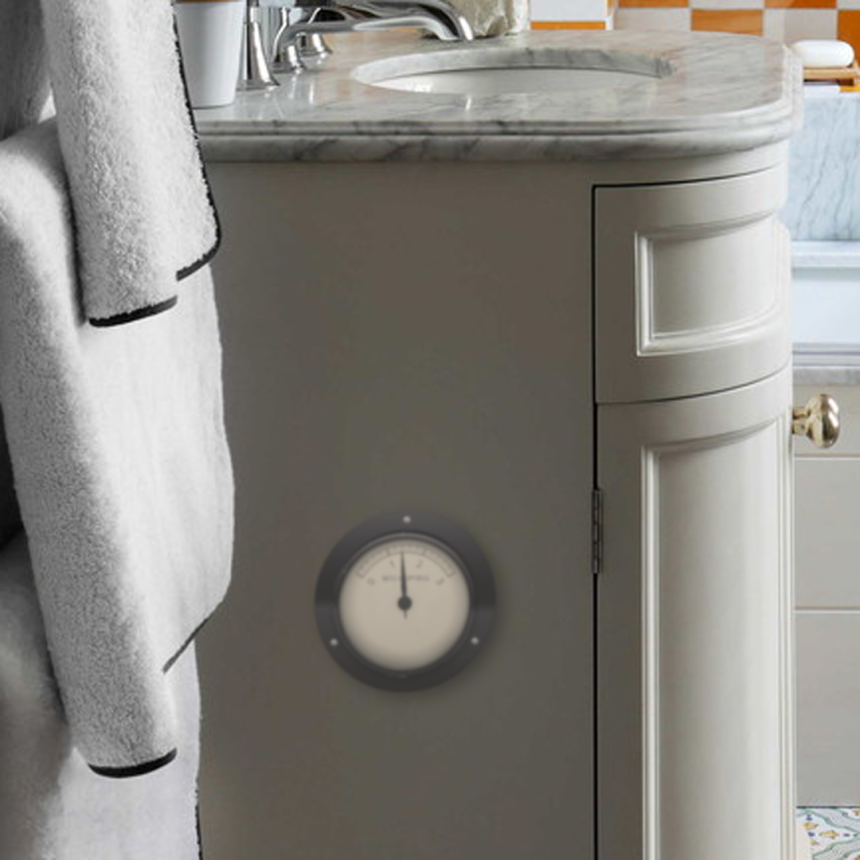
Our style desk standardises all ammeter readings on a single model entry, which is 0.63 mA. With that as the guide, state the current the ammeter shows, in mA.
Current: 1.4 mA
